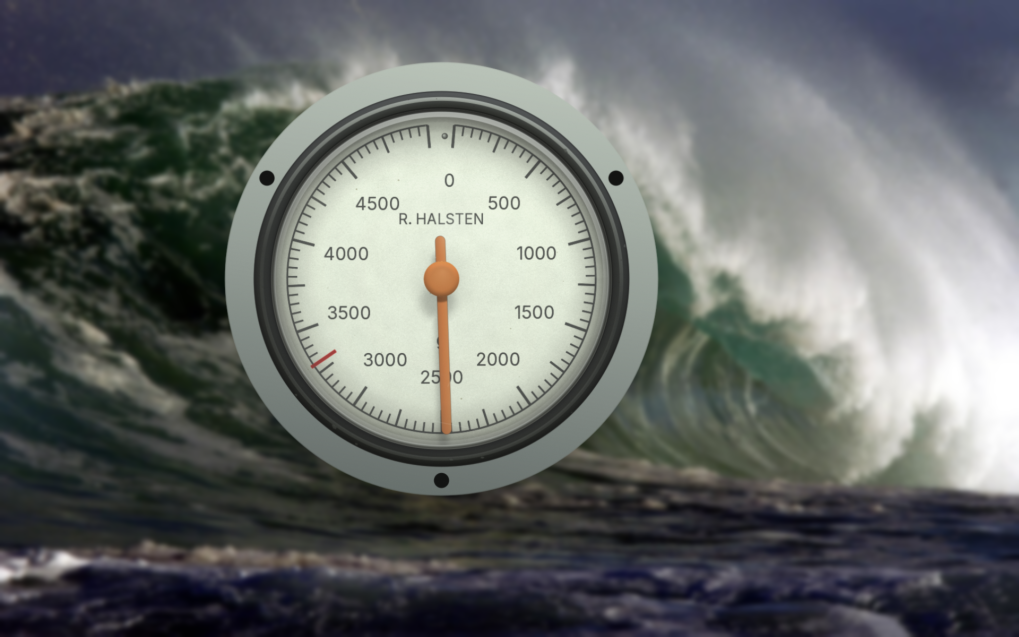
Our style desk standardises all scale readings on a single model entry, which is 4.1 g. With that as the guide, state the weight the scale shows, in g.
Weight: 2475 g
